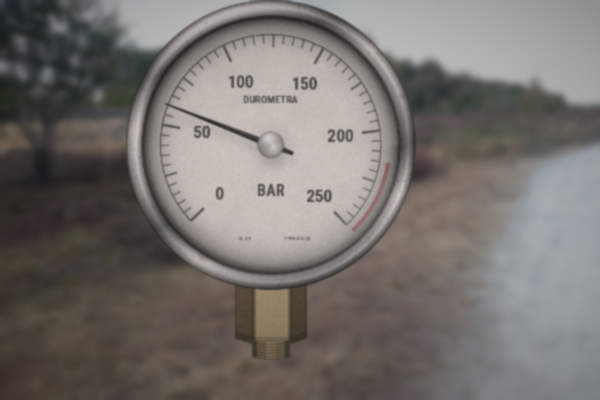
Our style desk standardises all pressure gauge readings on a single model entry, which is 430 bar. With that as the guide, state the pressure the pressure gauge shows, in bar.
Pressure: 60 bar
